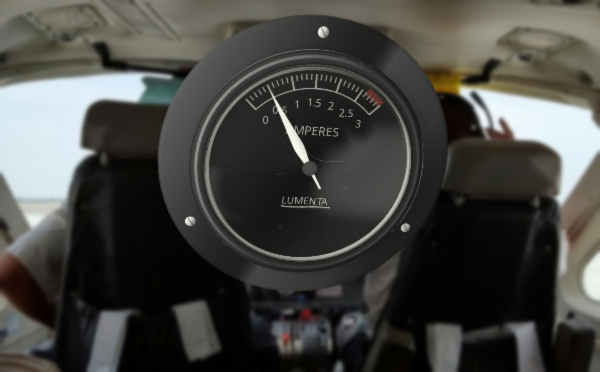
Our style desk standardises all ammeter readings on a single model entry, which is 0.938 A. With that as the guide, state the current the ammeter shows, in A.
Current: 0.5 A
